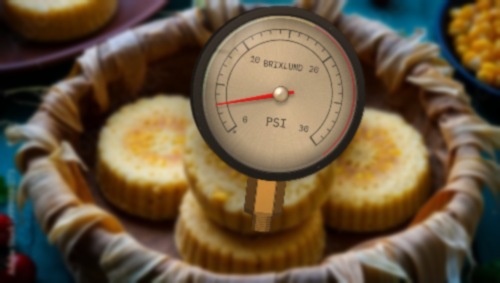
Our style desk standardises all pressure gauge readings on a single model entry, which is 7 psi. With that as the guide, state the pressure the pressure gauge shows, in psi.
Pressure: 3 psi
